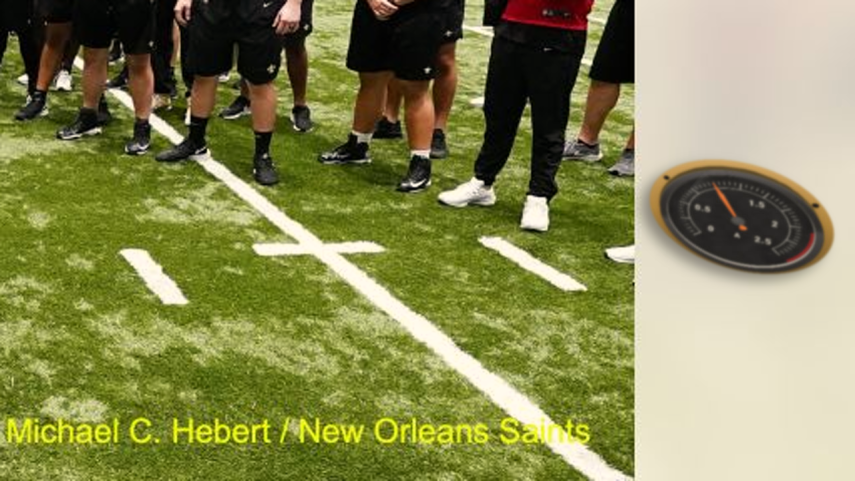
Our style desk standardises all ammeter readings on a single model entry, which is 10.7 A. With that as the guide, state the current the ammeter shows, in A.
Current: 1 A
